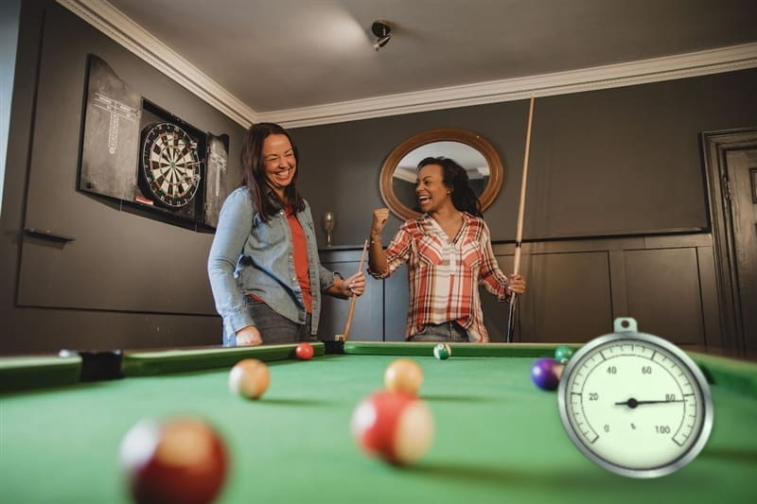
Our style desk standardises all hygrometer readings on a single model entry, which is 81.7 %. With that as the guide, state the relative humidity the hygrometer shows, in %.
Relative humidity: 82 %
